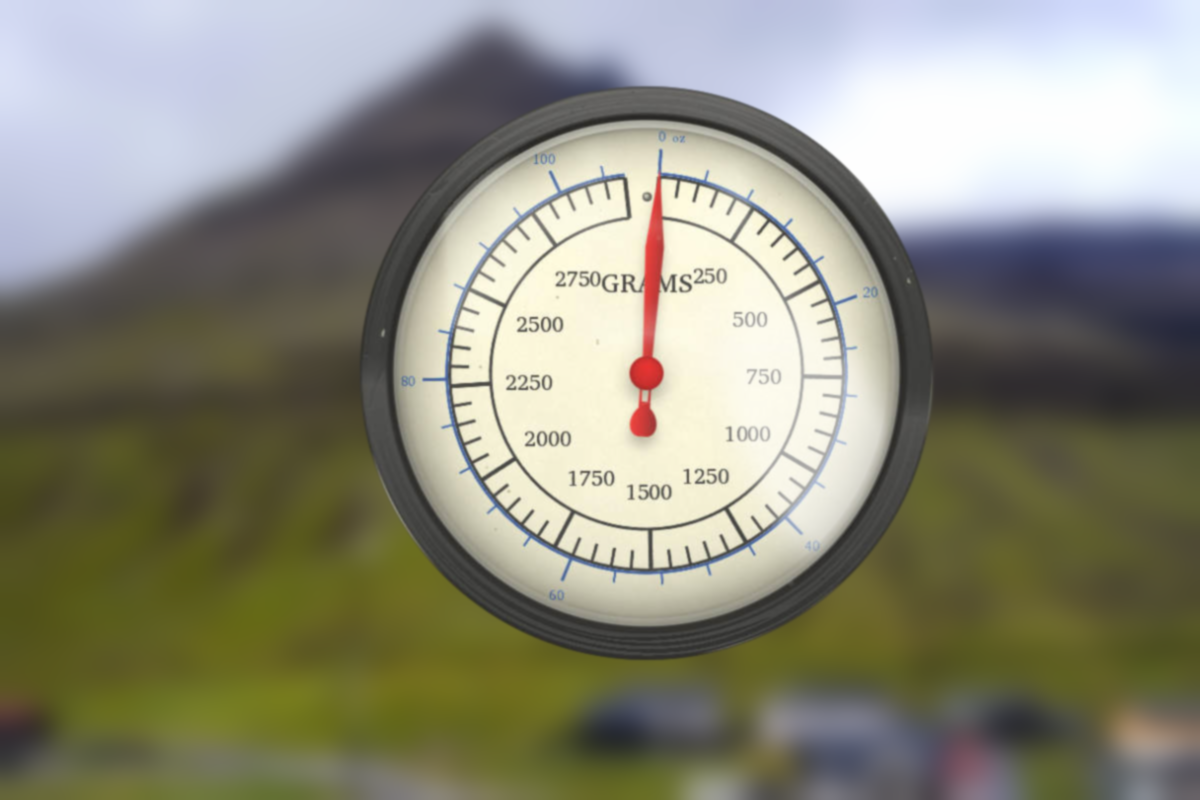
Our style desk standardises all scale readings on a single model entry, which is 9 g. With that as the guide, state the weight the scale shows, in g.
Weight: 0 g
